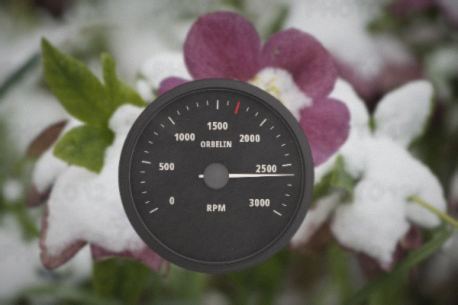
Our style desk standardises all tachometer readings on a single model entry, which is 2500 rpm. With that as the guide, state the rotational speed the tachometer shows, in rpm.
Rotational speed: 2600 rpm
